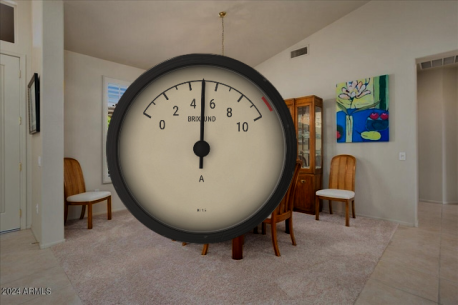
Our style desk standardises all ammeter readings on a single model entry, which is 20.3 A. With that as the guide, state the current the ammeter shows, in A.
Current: 5 A
